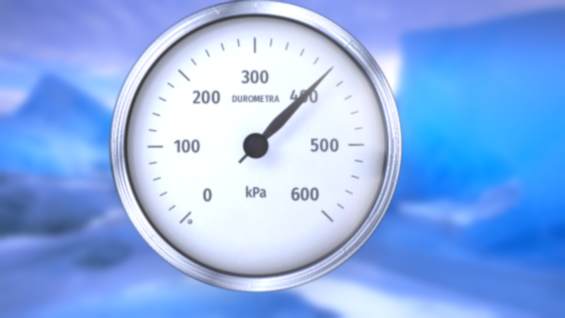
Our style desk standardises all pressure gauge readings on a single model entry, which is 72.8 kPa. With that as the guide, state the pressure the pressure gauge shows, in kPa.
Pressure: 400 kPa
